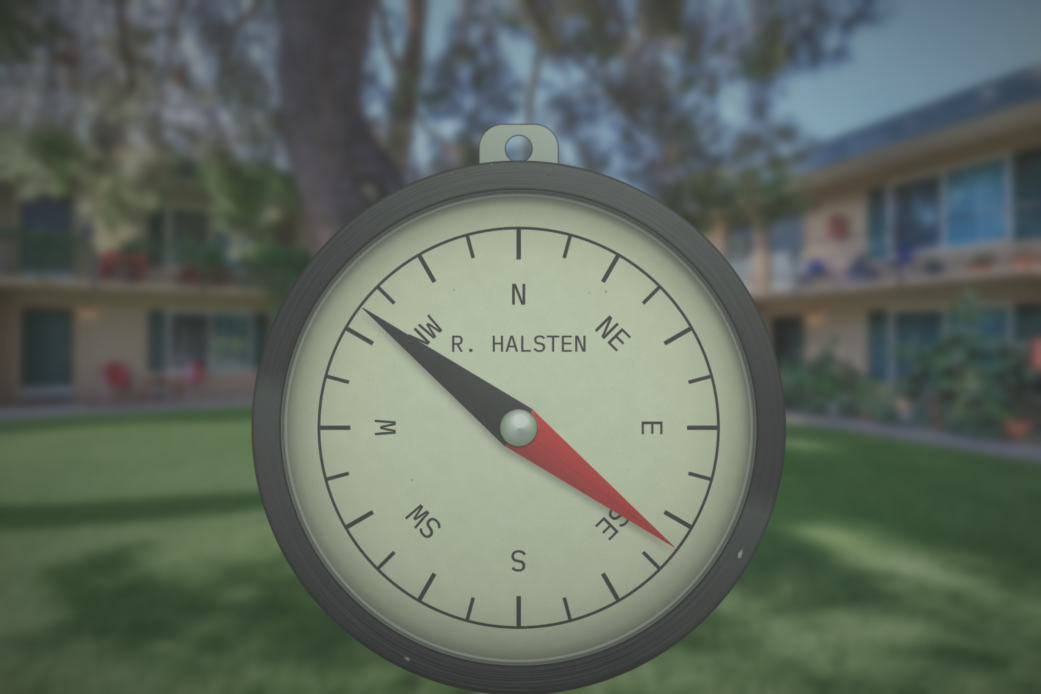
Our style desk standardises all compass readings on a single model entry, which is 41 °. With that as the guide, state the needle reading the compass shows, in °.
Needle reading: 127.5 °
